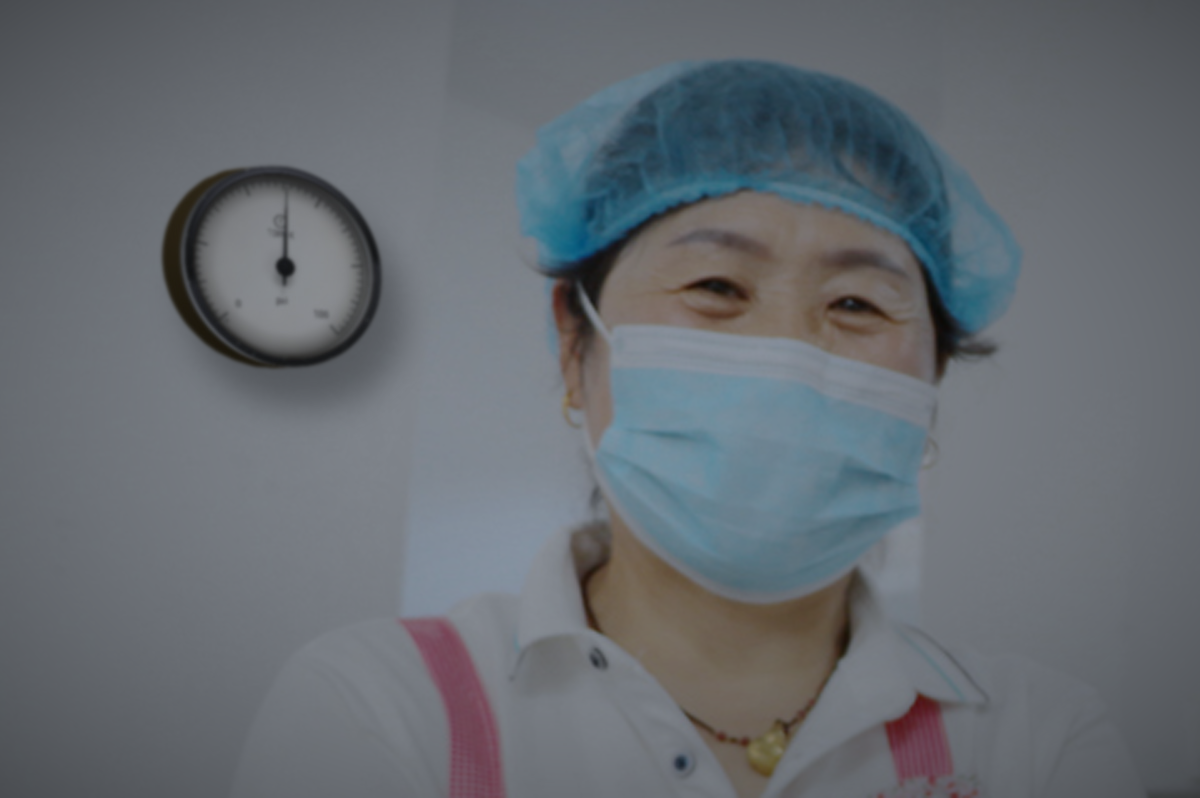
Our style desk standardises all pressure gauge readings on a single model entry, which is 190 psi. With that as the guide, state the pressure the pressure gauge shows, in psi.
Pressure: 50 psi
